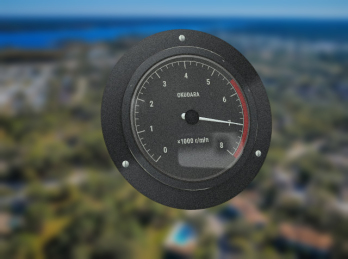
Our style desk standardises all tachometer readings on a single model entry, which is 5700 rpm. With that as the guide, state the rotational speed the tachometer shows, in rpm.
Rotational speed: 7000 rpm
